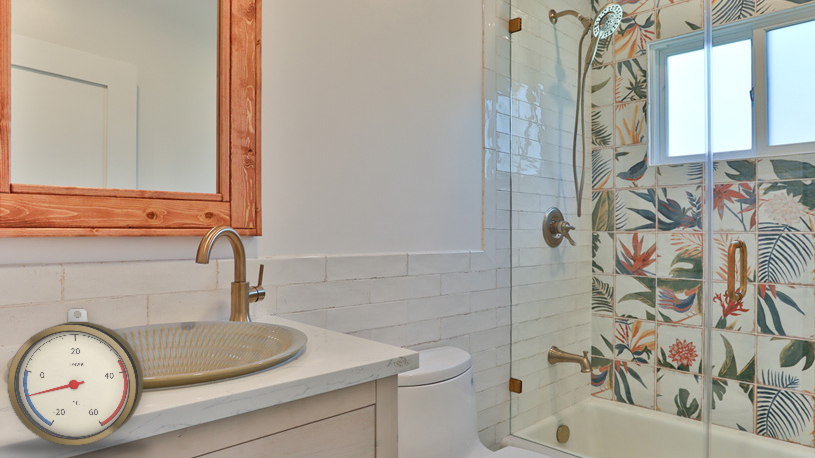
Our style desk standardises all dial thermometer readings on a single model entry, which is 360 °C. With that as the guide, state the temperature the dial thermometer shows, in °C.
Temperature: -8 °C
